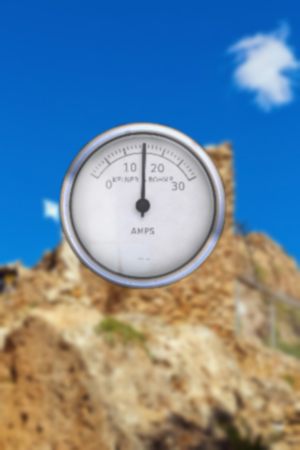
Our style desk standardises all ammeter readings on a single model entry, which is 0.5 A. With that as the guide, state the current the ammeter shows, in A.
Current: 15 A
